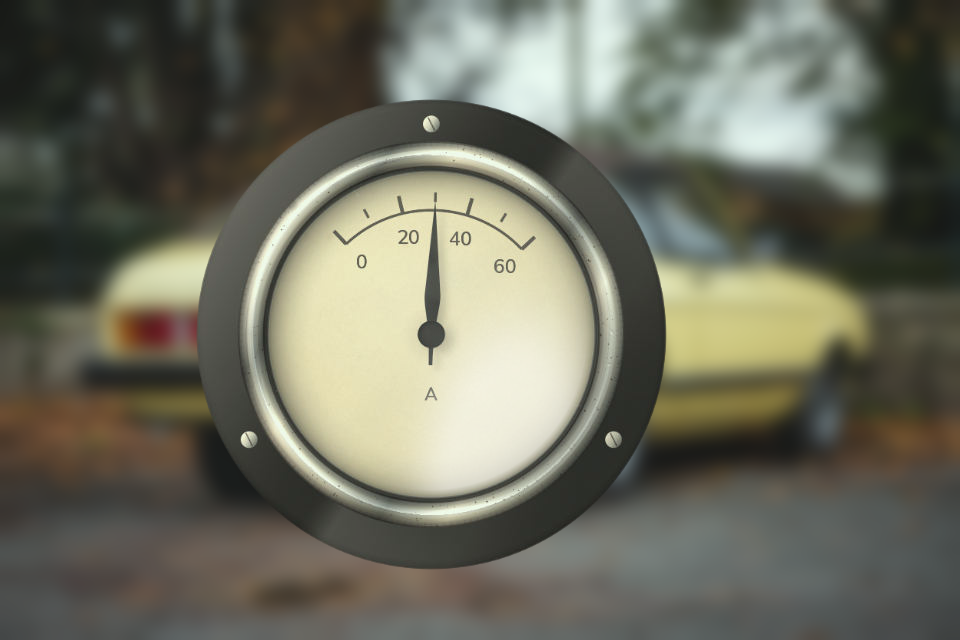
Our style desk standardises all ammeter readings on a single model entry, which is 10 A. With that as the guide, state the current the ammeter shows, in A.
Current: 30 A
